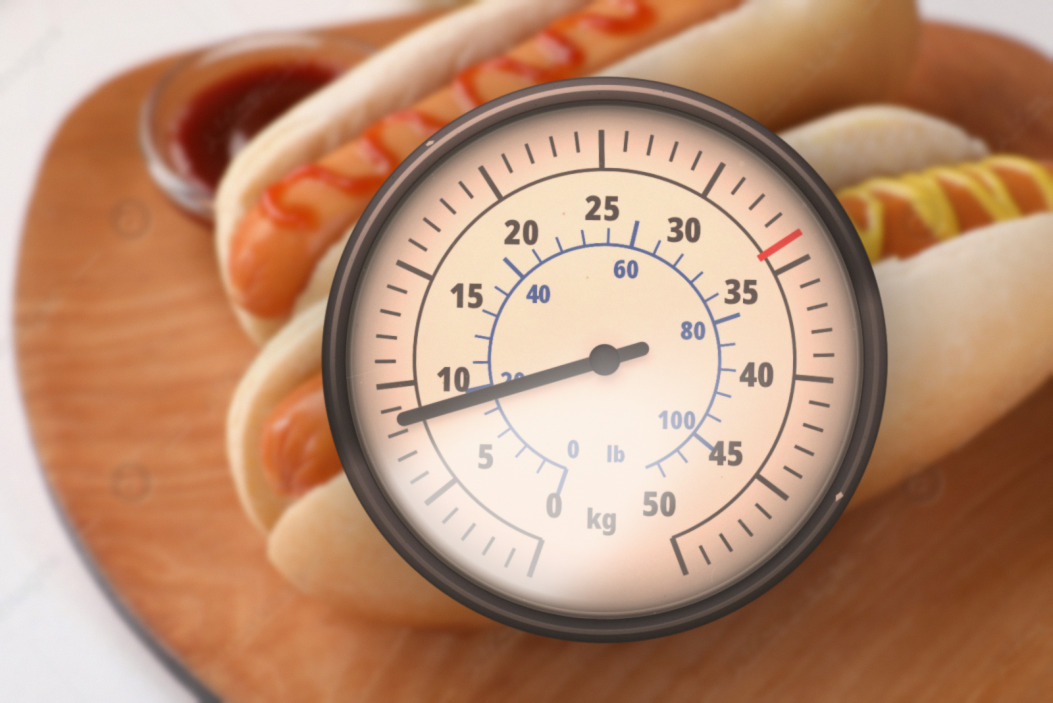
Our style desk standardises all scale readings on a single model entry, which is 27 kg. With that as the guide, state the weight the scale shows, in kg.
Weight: 8.5 kg
